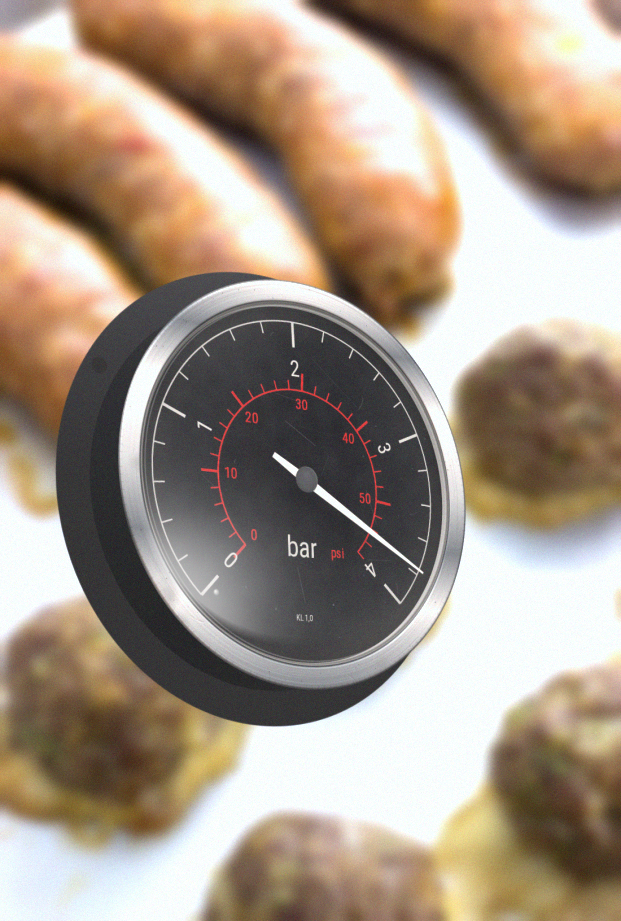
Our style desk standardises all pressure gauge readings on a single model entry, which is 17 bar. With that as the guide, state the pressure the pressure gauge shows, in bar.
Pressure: 3.8 bar
